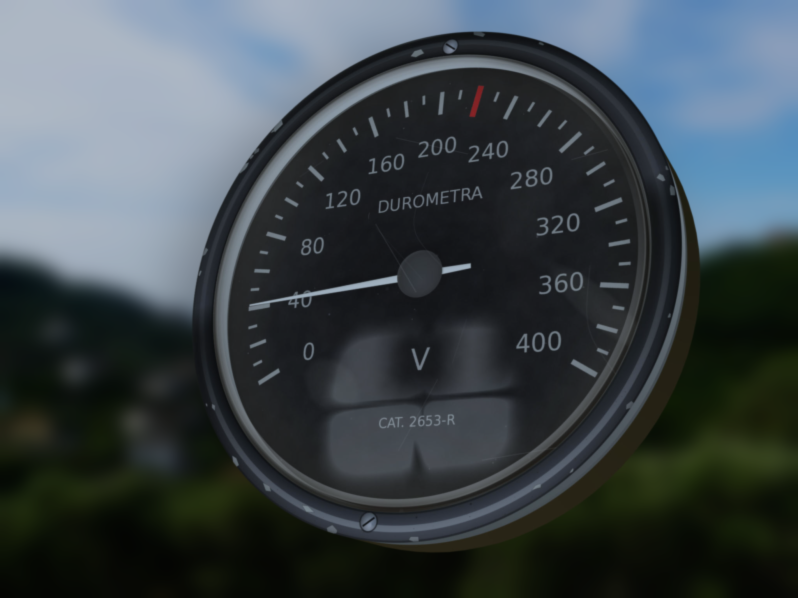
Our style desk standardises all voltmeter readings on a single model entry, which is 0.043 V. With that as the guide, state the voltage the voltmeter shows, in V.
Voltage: 40 V
